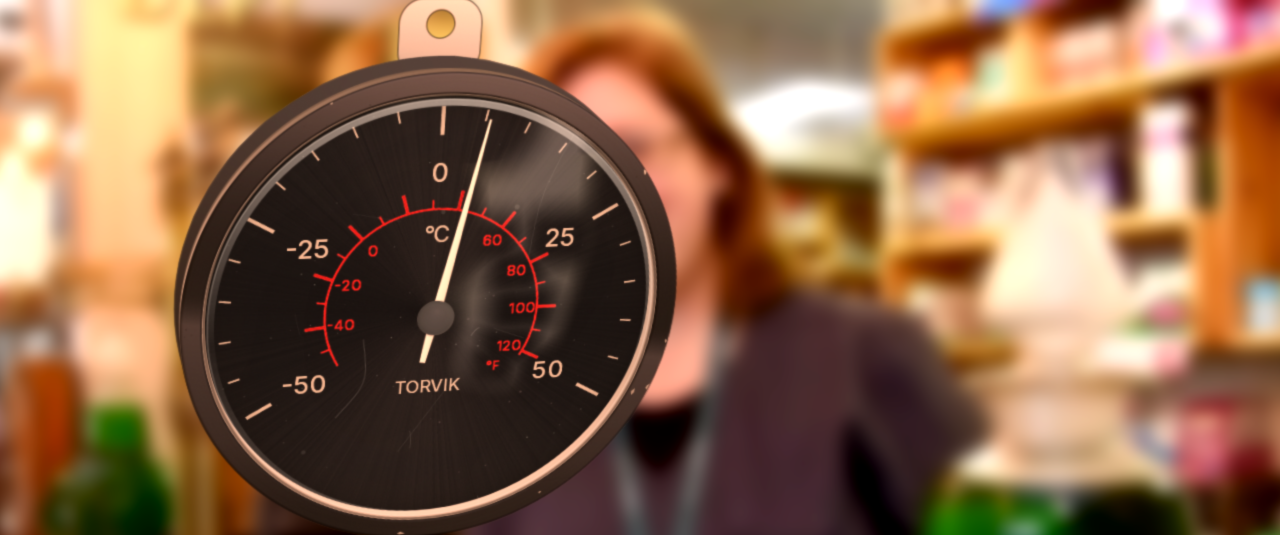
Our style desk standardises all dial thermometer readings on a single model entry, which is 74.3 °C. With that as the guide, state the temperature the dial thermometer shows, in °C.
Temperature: 5 °C
